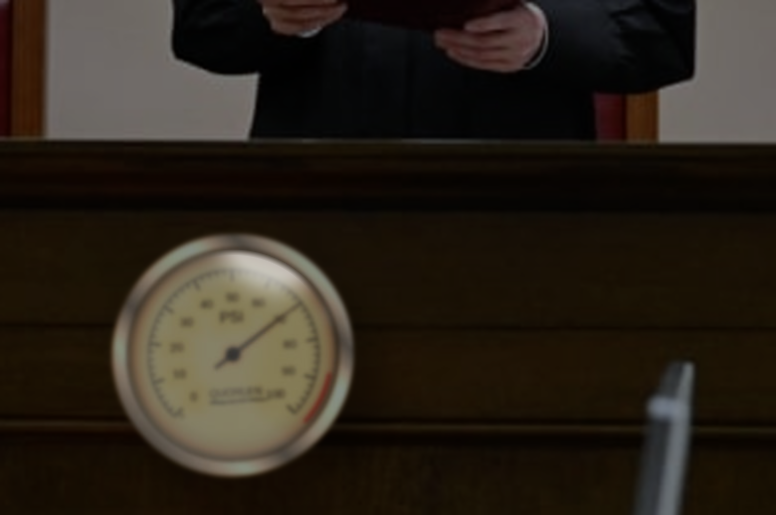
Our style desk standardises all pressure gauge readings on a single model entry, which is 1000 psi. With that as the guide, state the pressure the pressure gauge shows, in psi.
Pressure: 70 psi
